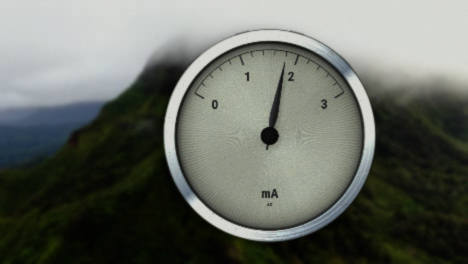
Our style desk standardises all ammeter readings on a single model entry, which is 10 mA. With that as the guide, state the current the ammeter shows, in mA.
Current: 1.8 mA
